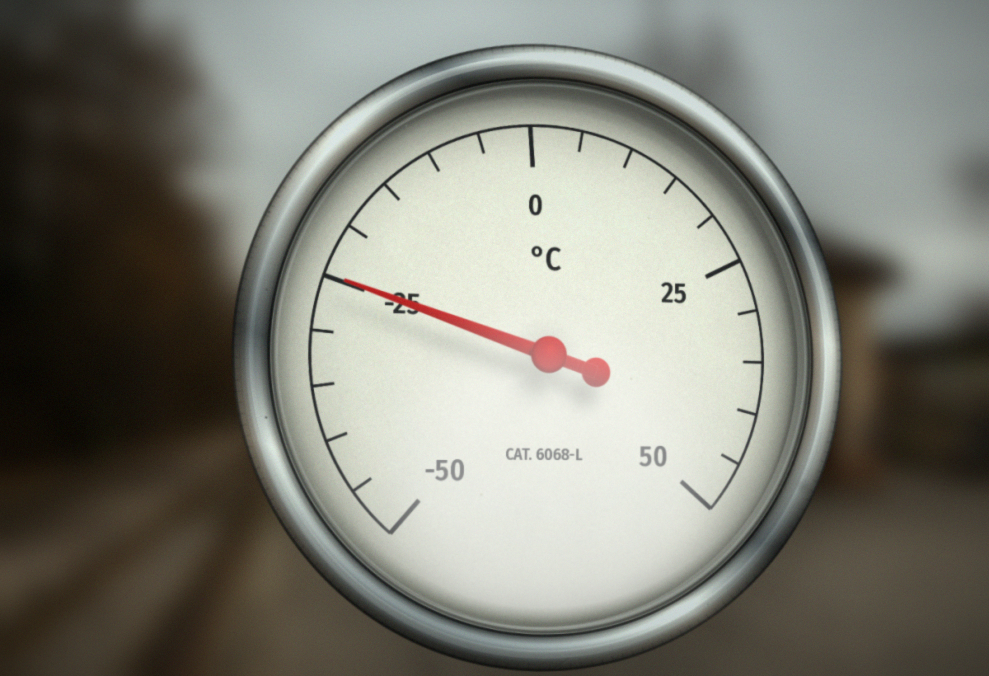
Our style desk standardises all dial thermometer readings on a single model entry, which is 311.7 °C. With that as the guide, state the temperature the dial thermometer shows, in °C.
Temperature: -25 °C
